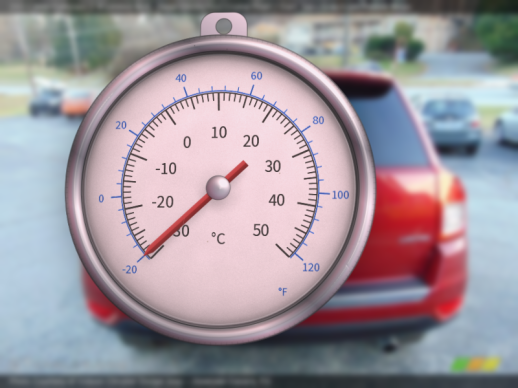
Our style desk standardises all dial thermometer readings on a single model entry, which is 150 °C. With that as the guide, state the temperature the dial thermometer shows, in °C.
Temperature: -29 °C
